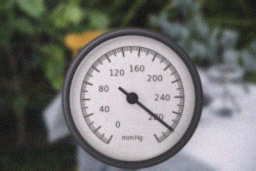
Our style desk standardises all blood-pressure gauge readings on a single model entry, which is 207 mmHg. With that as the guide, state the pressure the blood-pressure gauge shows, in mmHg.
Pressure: 280 mmHg
